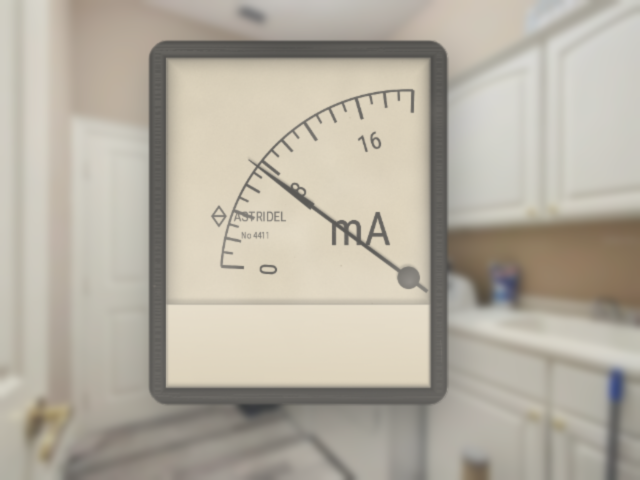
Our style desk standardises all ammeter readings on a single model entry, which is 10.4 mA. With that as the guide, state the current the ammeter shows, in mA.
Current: 7.5 mA
